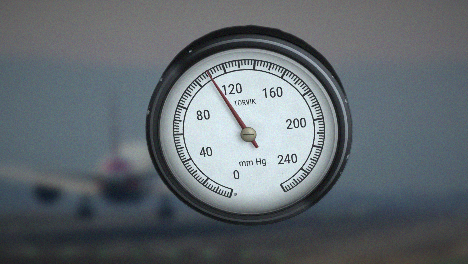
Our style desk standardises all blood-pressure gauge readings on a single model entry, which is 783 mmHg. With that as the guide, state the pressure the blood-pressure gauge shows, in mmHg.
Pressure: 110 mmHg
